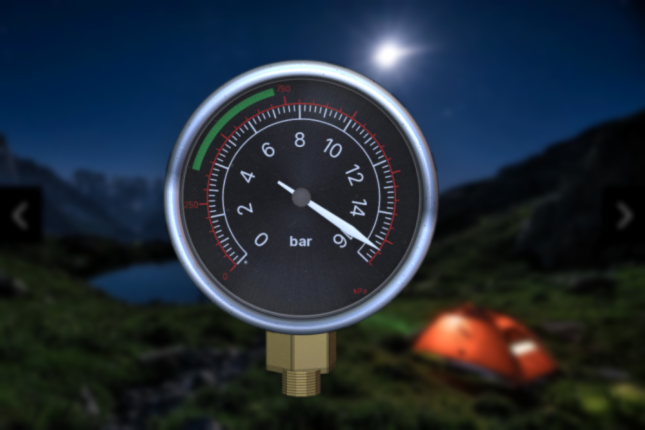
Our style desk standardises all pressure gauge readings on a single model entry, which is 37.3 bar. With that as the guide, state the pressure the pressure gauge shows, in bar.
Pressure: 15.4 bar
